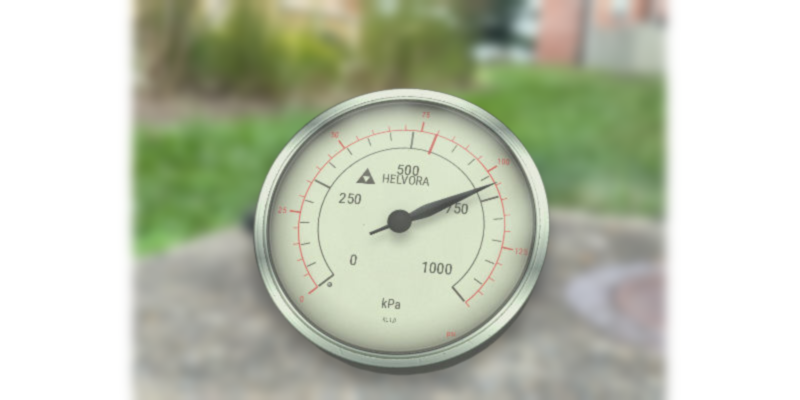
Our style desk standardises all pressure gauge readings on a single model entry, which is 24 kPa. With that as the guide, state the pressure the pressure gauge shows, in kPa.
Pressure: 725 kPa
